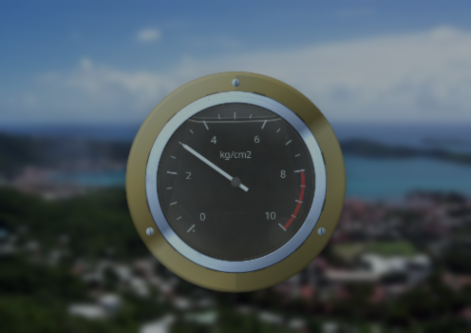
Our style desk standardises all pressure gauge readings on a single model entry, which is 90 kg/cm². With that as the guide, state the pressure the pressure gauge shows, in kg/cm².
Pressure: 3 kg/cm²
